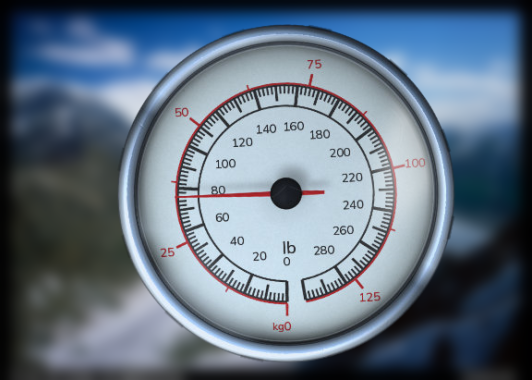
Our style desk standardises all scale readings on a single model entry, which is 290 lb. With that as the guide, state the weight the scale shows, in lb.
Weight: 76 lb
